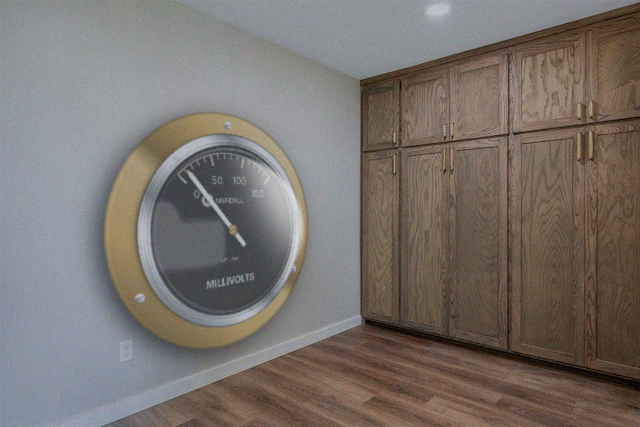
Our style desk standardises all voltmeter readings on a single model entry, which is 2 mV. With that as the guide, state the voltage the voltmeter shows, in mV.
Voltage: 10 mV
